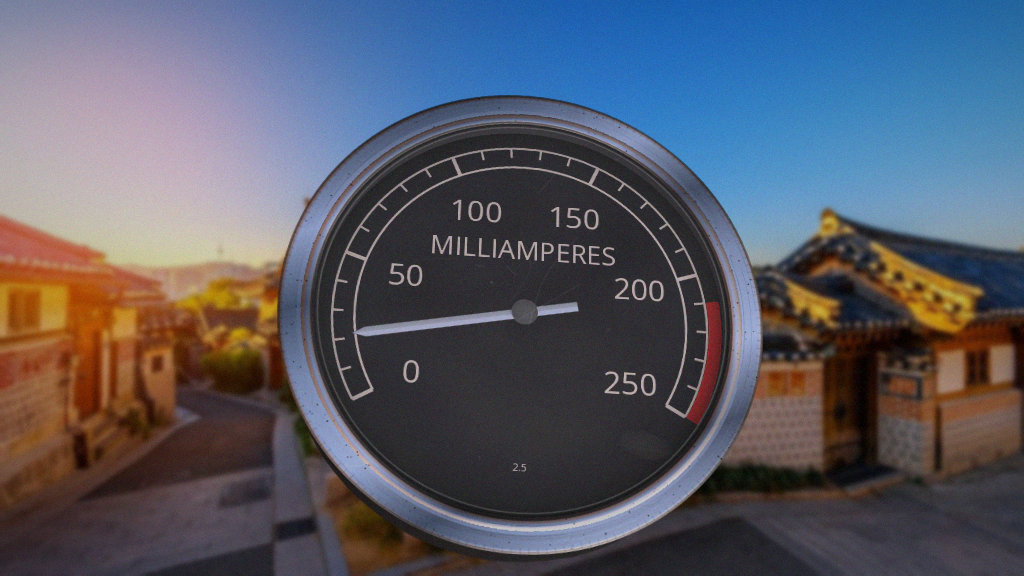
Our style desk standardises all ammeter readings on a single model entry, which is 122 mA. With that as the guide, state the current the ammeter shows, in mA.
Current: 20 mA
